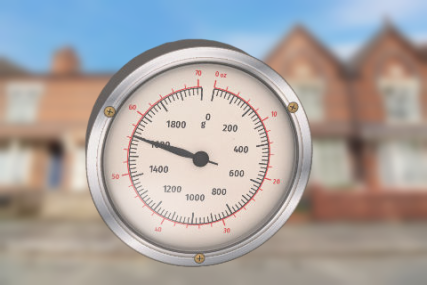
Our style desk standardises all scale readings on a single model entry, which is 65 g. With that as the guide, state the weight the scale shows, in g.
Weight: 1600 g
